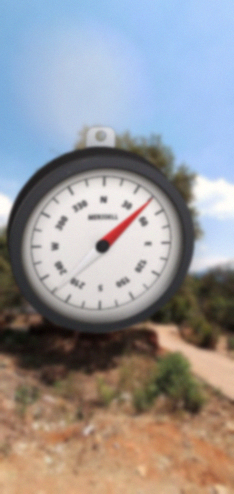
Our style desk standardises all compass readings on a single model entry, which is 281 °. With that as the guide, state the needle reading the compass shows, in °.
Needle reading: 45 °
